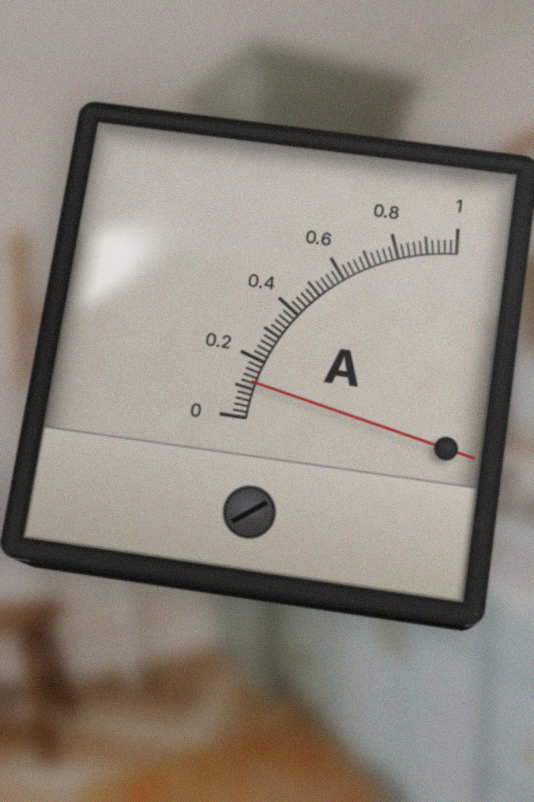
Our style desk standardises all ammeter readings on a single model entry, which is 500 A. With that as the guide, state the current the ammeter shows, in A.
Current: 0.12 A
